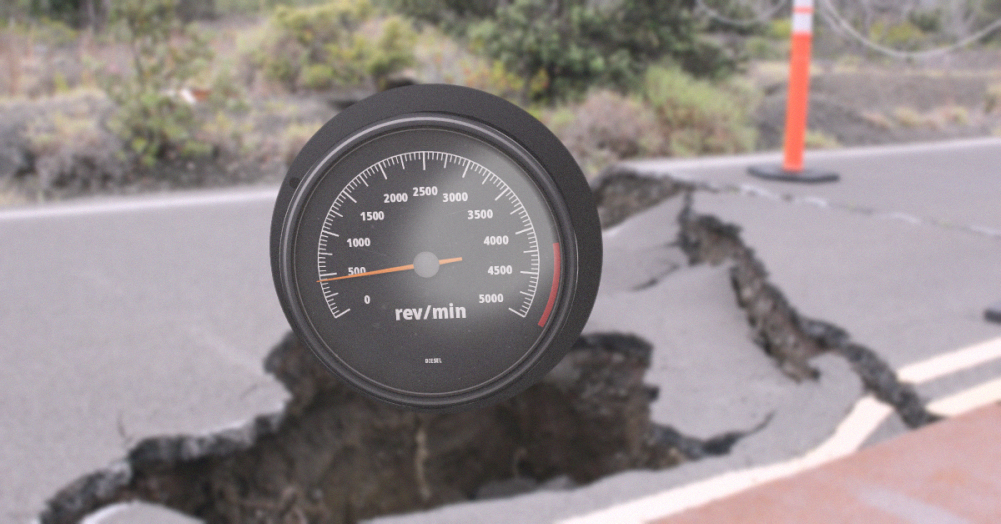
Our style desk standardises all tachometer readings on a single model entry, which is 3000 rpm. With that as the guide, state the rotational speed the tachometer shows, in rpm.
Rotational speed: 450 rpm
